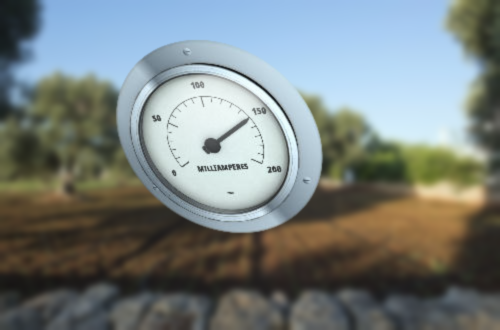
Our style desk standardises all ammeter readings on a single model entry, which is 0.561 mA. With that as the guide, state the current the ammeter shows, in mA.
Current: 150 mA
